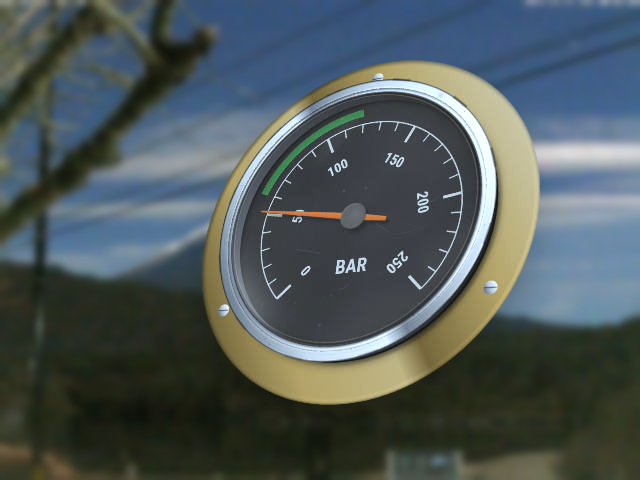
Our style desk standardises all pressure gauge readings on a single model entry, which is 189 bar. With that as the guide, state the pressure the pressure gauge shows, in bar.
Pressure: 50 bar
